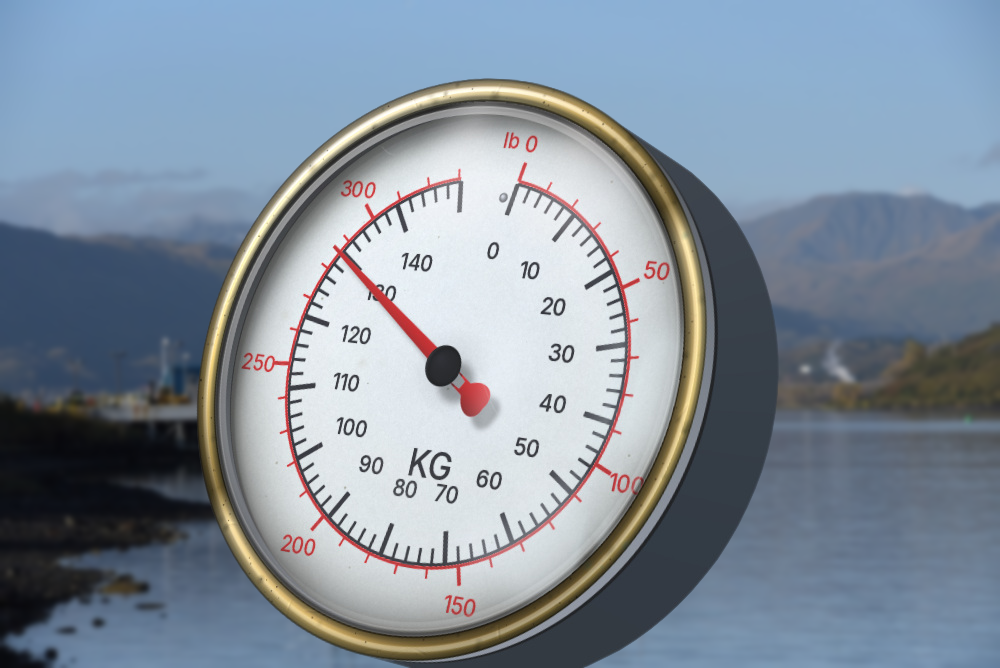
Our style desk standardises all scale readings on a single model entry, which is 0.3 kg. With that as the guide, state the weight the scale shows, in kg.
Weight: 130 kg
